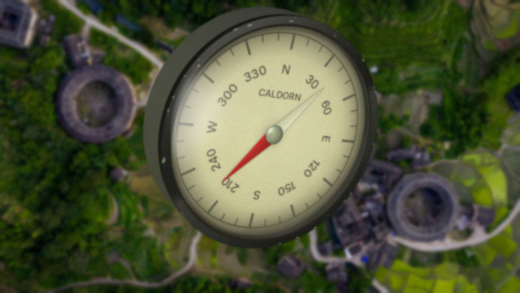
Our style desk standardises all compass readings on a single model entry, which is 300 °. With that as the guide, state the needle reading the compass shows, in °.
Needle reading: 220 °
